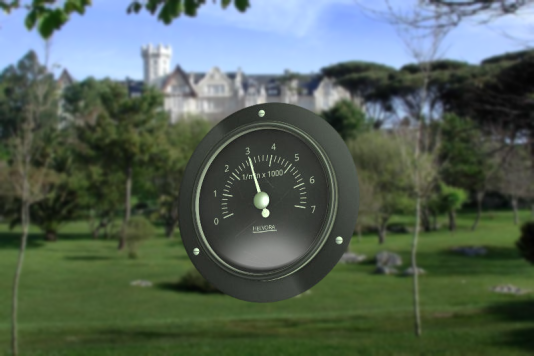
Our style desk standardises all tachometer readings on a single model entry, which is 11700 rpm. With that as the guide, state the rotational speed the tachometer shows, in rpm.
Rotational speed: 3000 rpm
